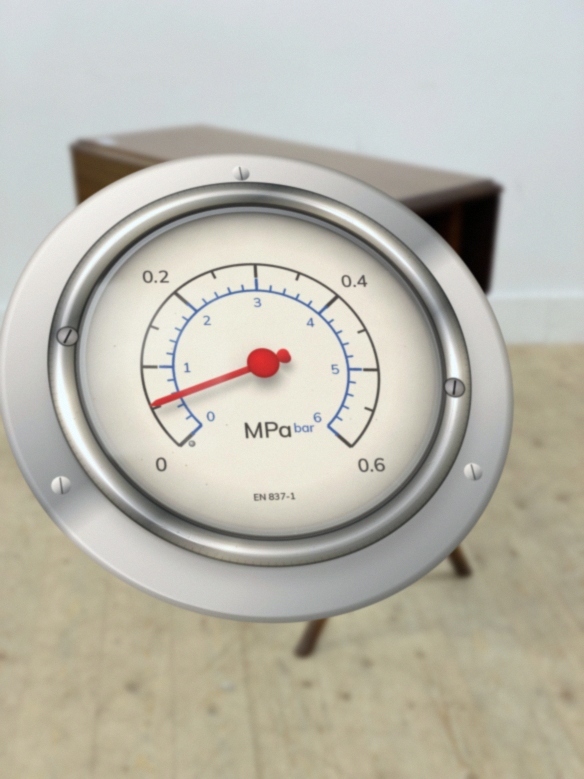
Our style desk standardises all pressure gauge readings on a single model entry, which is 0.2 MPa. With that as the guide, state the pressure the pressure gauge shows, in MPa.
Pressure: 0.05 MPa
